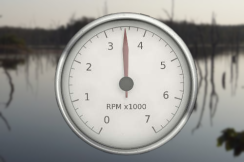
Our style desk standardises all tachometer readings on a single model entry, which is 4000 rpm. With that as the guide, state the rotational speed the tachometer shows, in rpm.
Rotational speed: 3500 rpm
